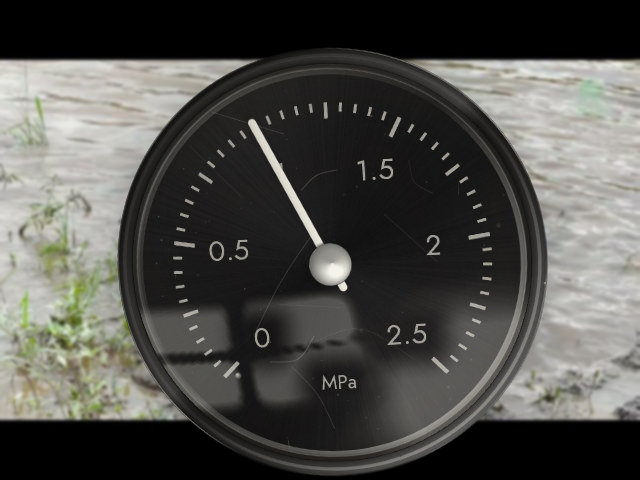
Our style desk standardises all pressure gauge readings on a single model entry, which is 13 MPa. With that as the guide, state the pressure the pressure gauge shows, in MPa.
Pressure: 1 MPa
